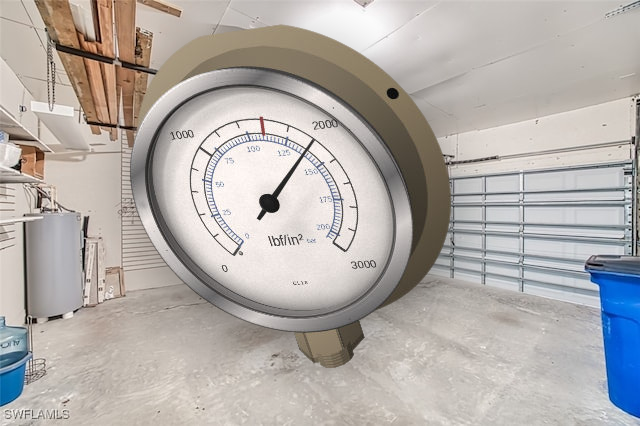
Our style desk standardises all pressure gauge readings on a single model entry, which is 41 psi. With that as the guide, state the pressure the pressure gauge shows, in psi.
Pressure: 2000 psi
